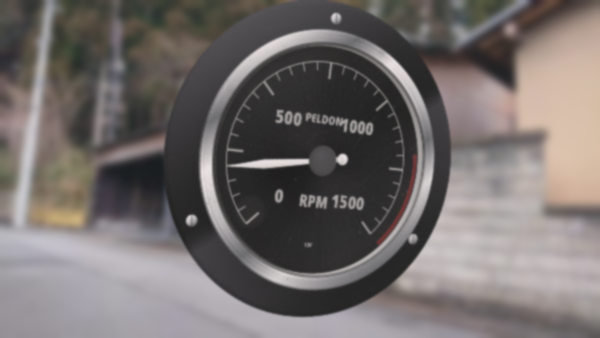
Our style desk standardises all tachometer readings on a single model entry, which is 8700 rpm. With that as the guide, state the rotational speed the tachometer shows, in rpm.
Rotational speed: 200 rpm
